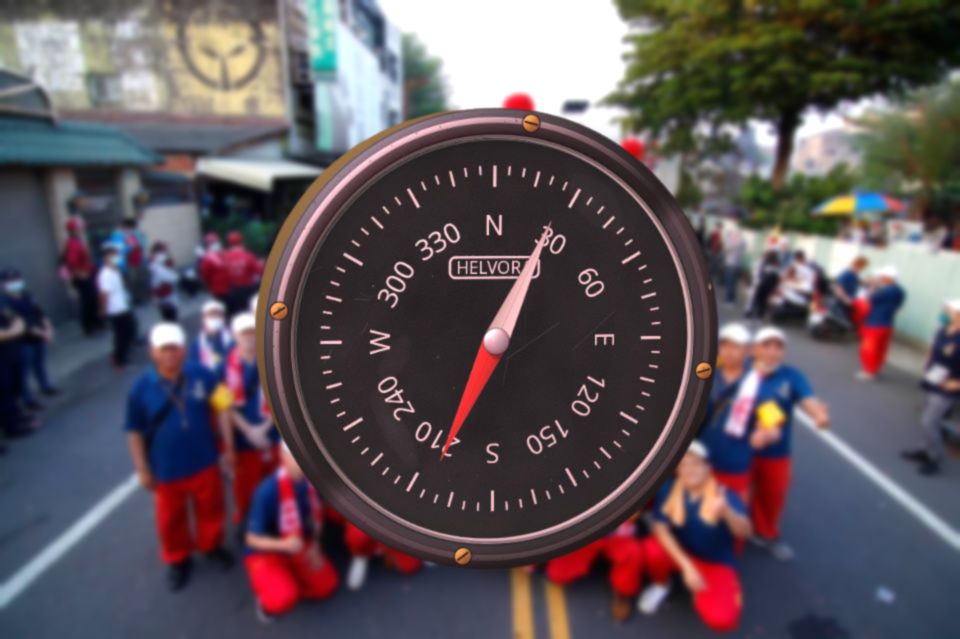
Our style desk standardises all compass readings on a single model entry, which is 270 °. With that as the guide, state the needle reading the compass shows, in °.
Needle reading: 205 °
